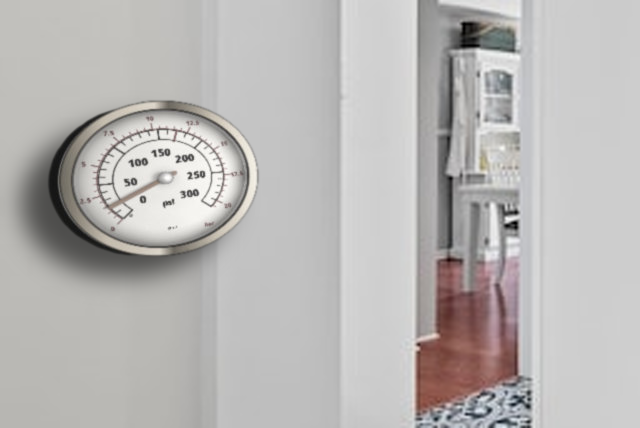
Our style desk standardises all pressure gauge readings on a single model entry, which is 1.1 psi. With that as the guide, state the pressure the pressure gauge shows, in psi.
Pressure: 20 psi
